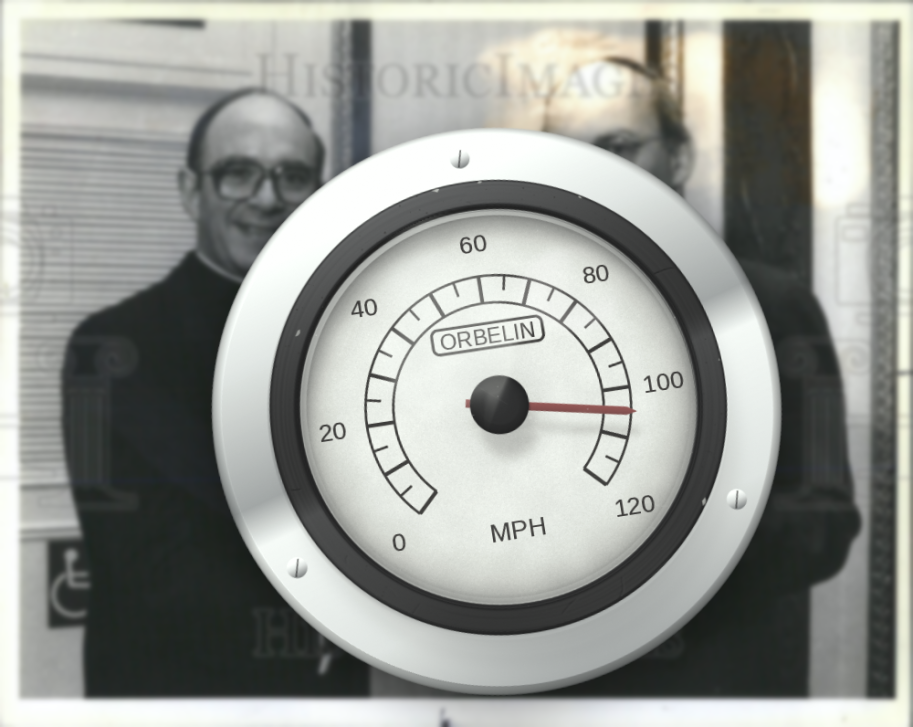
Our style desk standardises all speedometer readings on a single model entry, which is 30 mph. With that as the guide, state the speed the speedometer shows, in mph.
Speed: 105 mph
